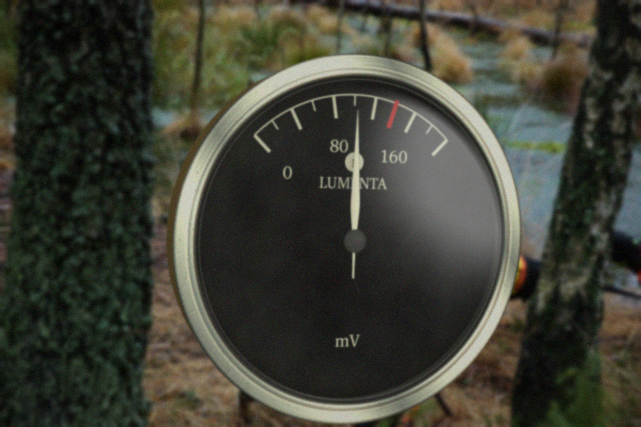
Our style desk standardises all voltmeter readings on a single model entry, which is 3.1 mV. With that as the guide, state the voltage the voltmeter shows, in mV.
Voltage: 100 mV
